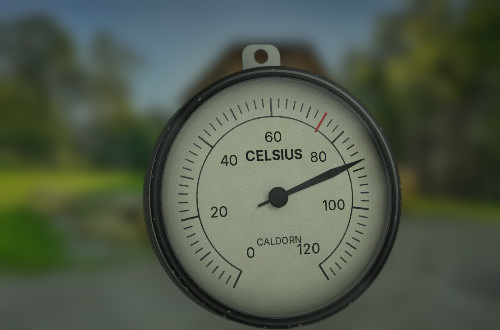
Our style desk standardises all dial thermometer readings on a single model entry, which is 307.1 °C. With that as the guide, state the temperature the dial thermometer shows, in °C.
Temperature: 88 °C
